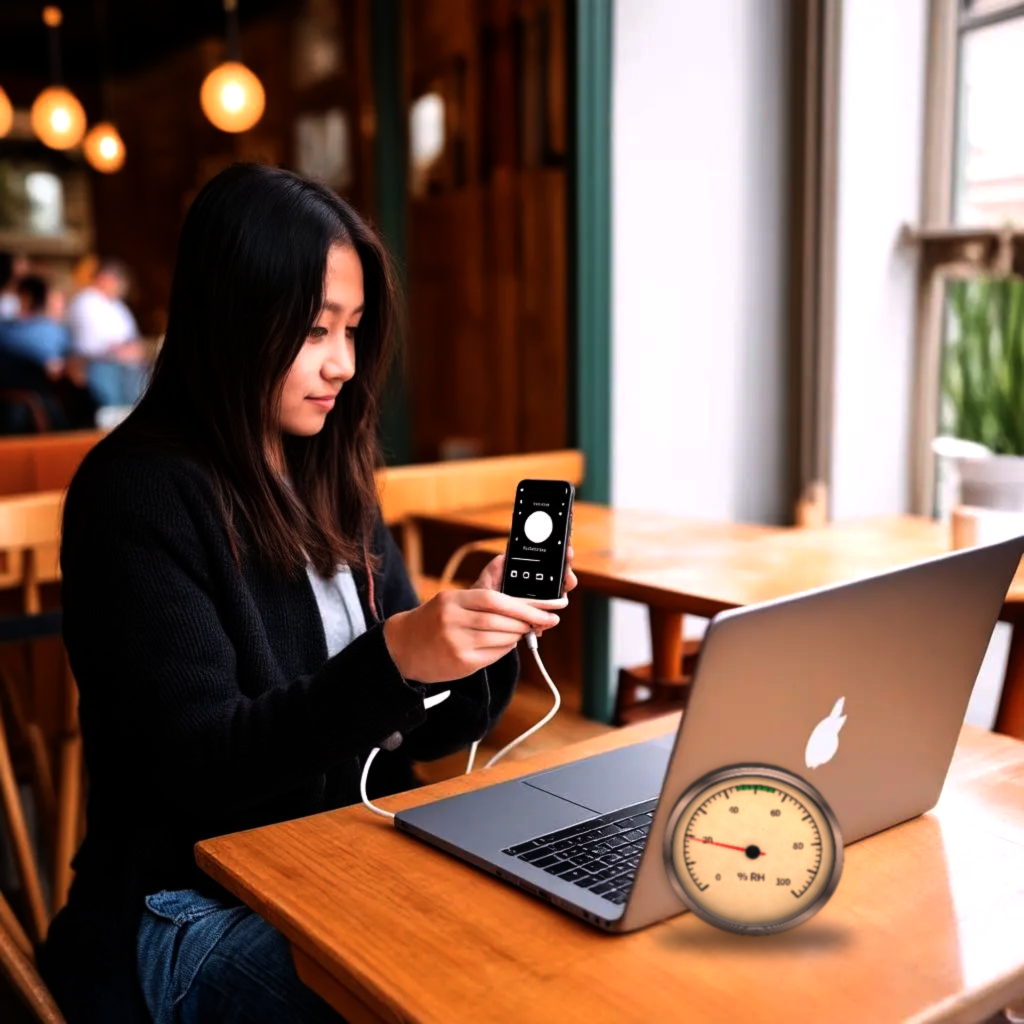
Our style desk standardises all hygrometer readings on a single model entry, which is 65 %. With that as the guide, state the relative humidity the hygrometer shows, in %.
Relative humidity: 20 %
